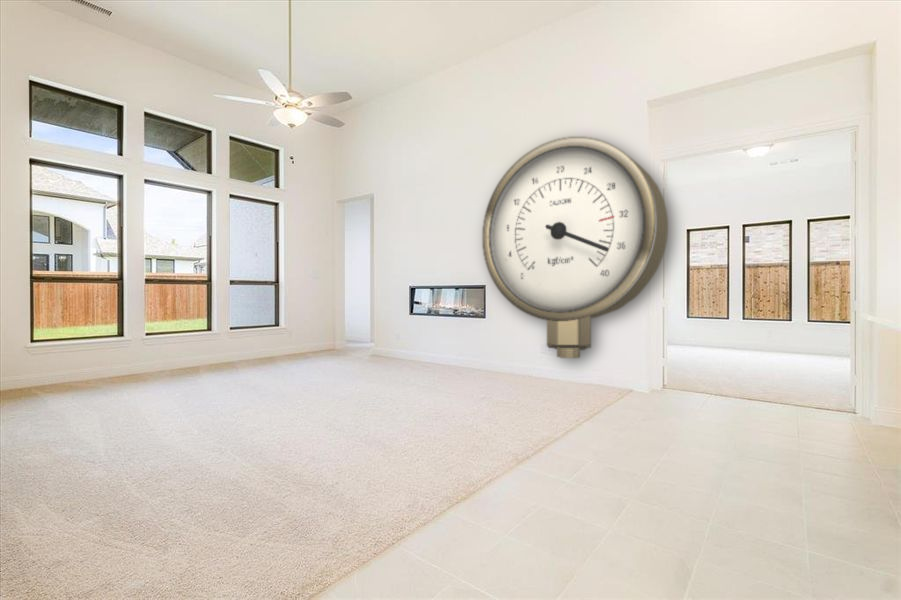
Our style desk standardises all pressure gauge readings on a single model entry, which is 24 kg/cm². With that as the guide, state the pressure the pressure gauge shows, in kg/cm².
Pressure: 37 kg/cm²
